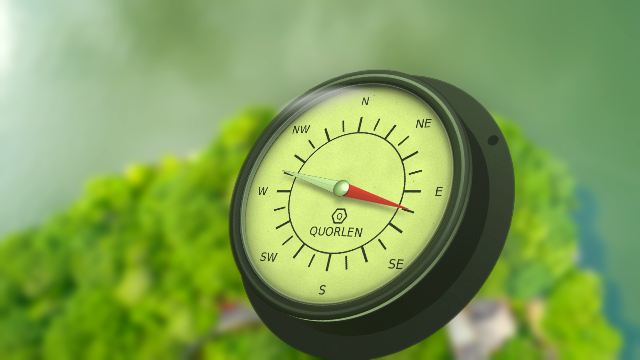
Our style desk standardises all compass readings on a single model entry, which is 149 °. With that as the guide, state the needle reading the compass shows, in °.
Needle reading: 105 °
